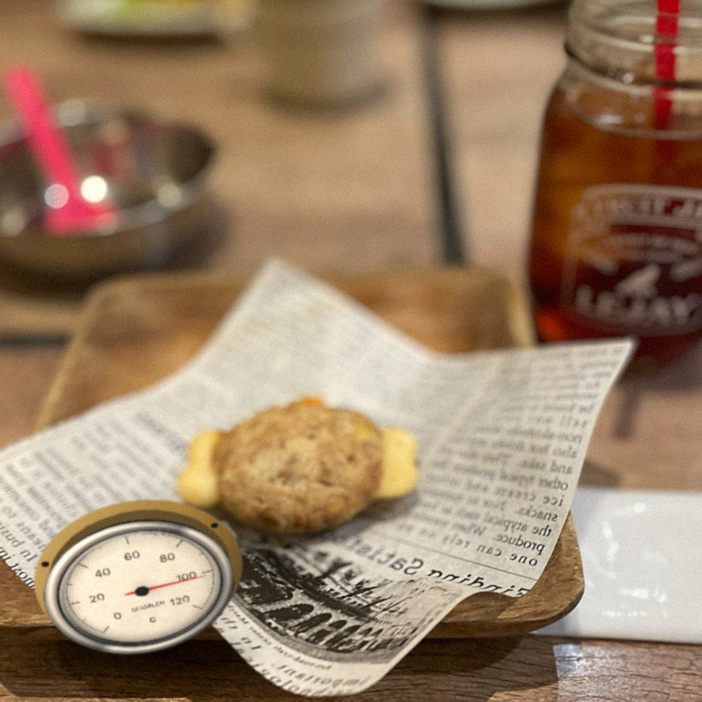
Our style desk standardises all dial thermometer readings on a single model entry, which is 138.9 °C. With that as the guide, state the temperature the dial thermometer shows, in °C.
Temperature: 100 °C
